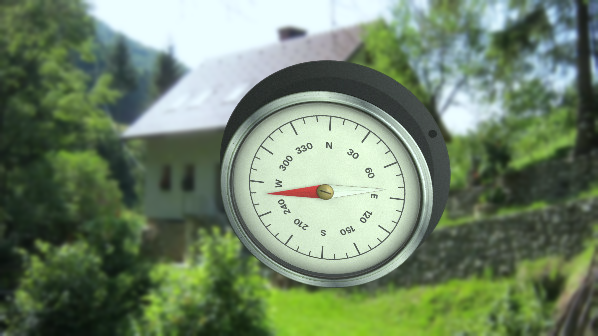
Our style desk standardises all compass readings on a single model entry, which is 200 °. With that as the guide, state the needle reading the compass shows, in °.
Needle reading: 260 °
